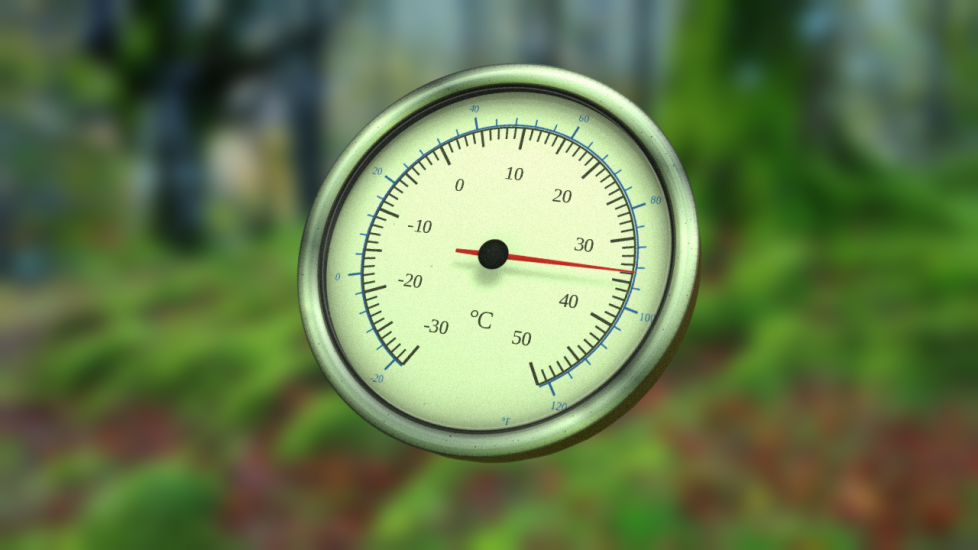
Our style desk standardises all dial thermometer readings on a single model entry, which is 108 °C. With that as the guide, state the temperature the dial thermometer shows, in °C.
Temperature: 34 °C
